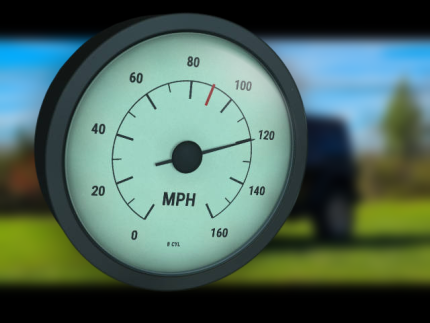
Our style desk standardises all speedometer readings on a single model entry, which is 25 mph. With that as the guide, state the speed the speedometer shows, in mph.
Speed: 120 mph
